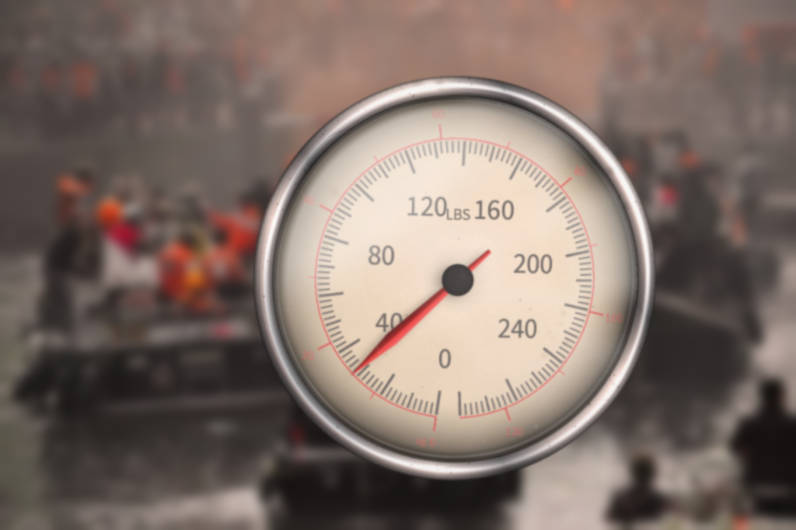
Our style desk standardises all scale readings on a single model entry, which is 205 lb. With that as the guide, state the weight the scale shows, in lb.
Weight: 32 lb
